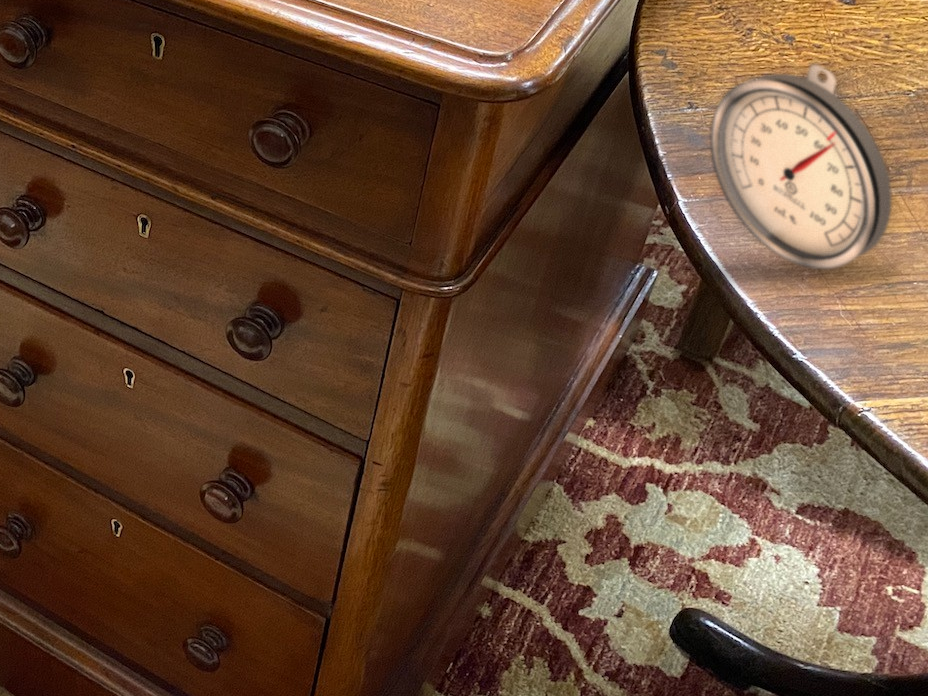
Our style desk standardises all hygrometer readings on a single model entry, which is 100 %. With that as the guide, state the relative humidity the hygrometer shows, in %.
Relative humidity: 62.5 %
